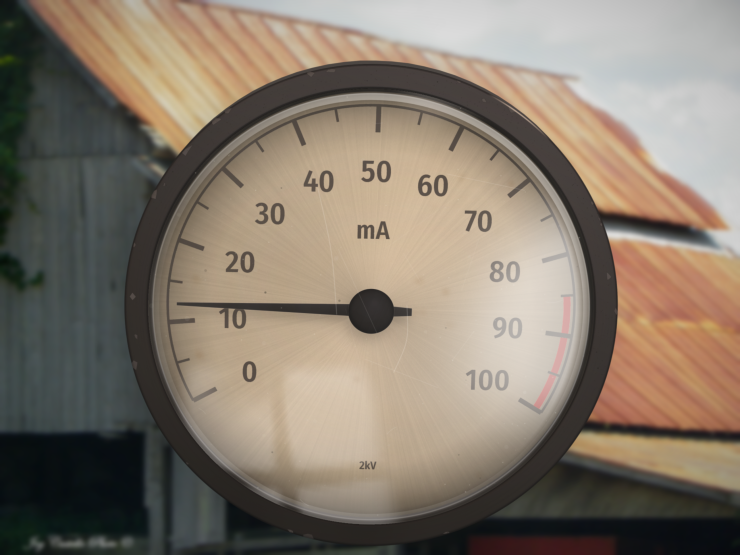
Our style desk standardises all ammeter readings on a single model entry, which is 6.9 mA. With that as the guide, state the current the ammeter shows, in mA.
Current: 12.5 mA
